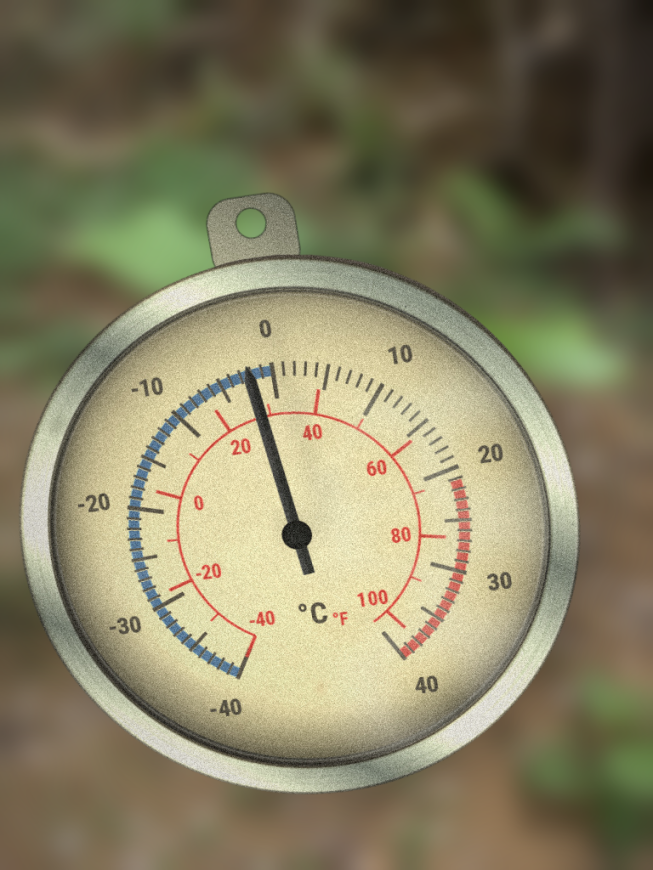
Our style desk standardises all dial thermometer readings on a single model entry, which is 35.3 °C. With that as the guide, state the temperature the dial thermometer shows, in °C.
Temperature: -2 °C
